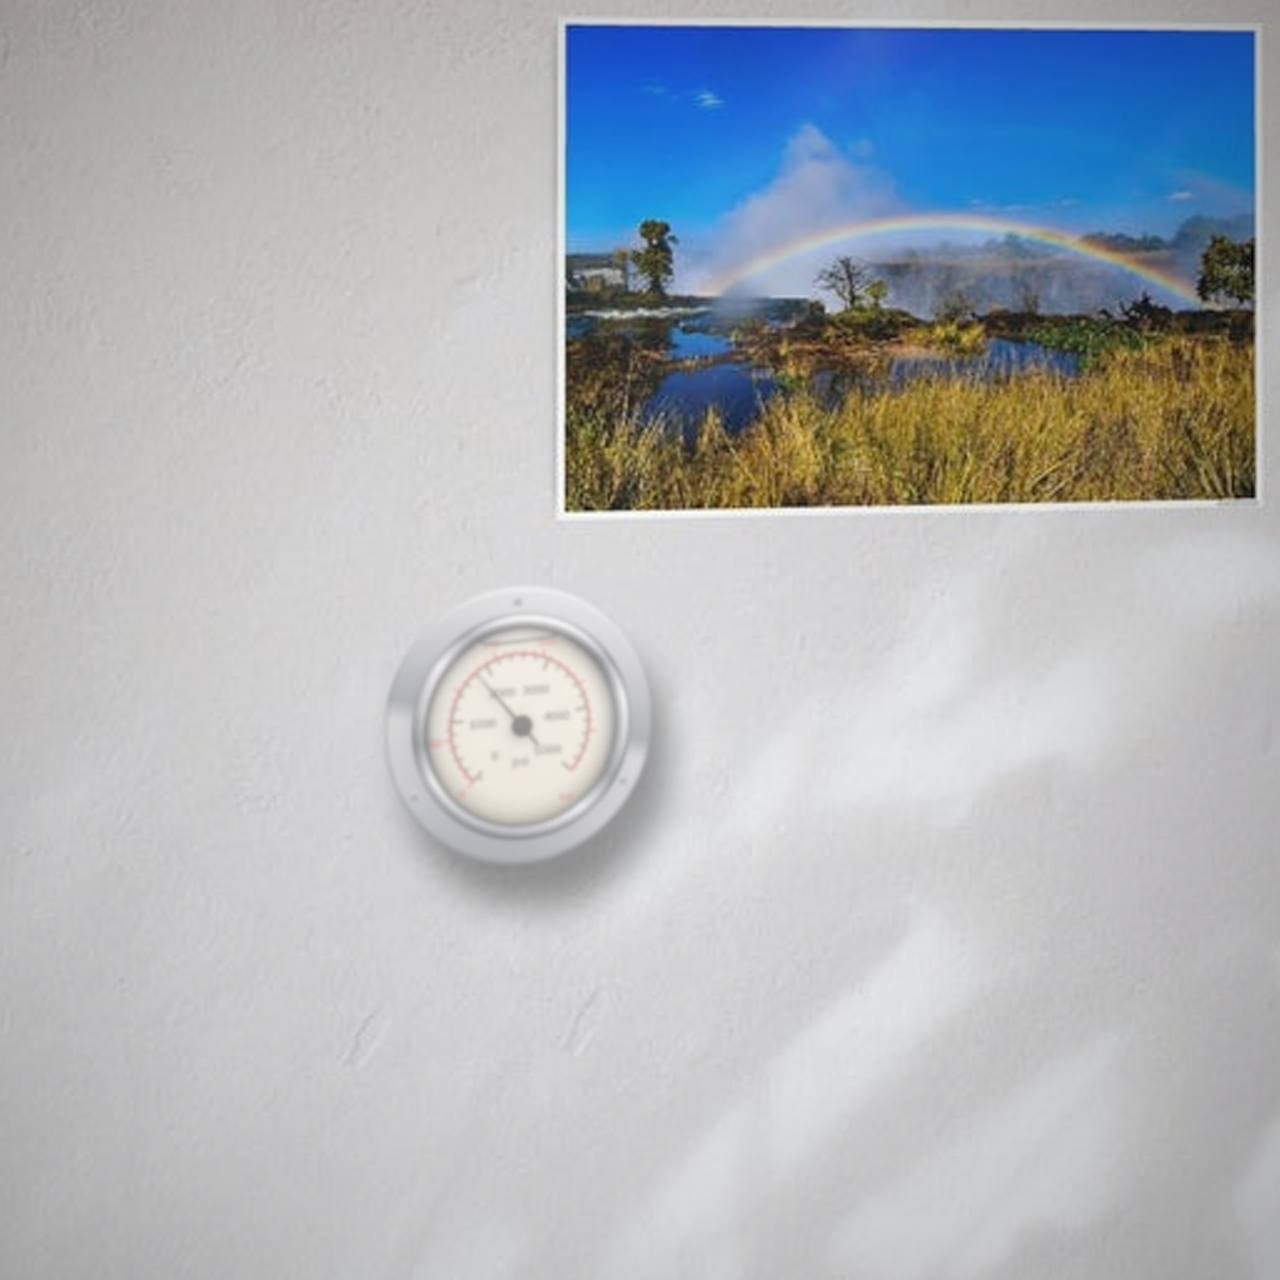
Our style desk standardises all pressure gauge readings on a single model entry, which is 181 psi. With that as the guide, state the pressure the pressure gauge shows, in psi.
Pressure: 1800 psi
